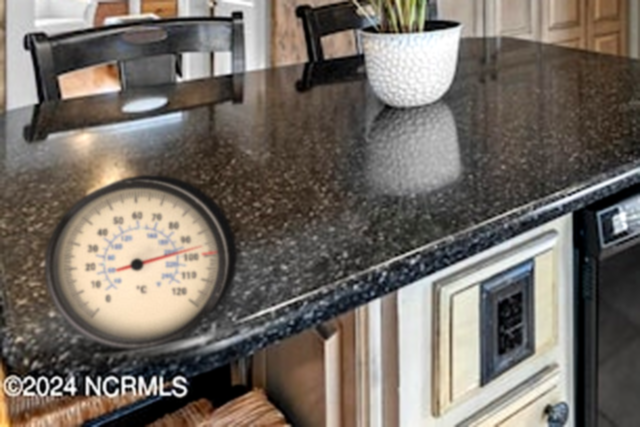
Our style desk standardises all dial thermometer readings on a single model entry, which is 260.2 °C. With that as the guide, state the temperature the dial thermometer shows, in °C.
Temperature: 95 °C
